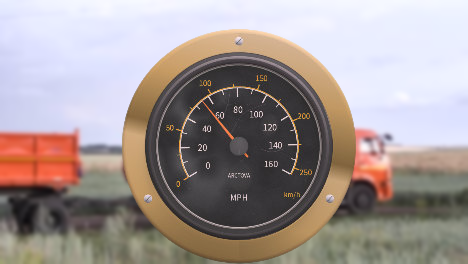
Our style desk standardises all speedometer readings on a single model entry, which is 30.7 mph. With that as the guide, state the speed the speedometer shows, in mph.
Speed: 55 mph
